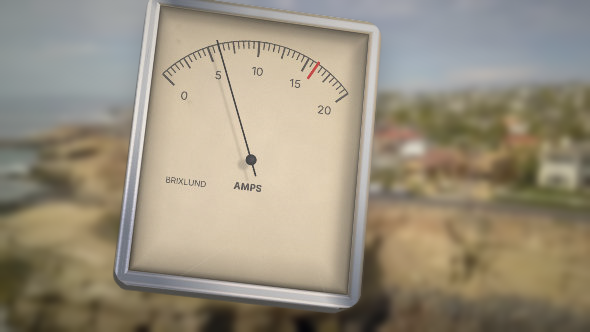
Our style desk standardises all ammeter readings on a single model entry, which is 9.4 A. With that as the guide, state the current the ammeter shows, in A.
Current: 6 A
